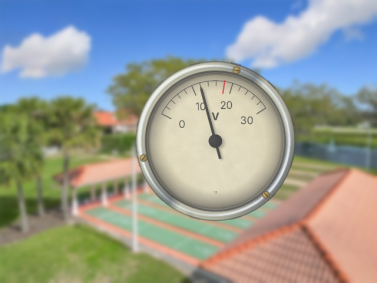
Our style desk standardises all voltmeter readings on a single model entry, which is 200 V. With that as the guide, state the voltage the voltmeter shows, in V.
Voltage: 12 V
